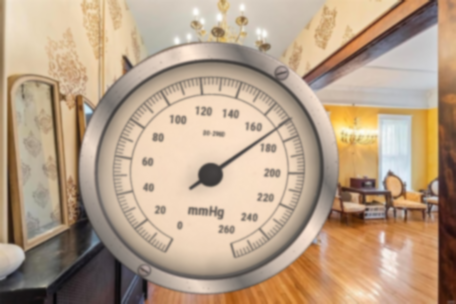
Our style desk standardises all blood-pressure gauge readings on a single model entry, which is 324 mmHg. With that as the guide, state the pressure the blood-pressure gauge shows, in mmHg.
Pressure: 170 mmHg
